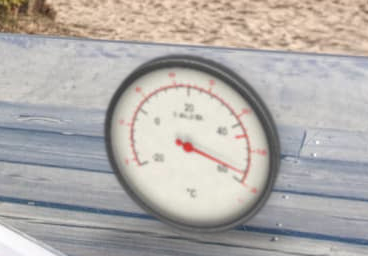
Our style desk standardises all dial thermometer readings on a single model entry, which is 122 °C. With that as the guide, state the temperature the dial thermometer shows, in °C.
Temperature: 56 °C
